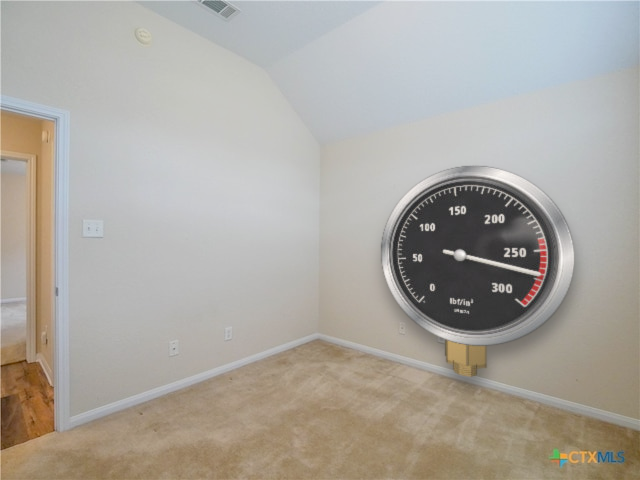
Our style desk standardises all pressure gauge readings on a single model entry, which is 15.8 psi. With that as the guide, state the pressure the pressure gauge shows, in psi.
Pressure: 270 psi
